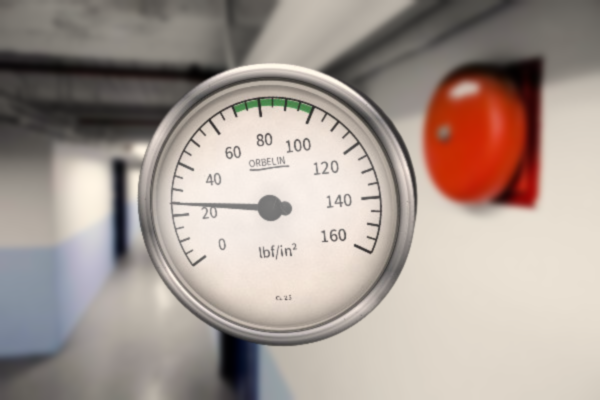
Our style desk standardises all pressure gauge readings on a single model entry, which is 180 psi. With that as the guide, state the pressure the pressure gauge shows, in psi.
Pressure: 25 psi
